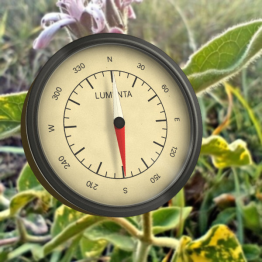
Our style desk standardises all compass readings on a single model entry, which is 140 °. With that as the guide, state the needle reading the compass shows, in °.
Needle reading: 180 °
